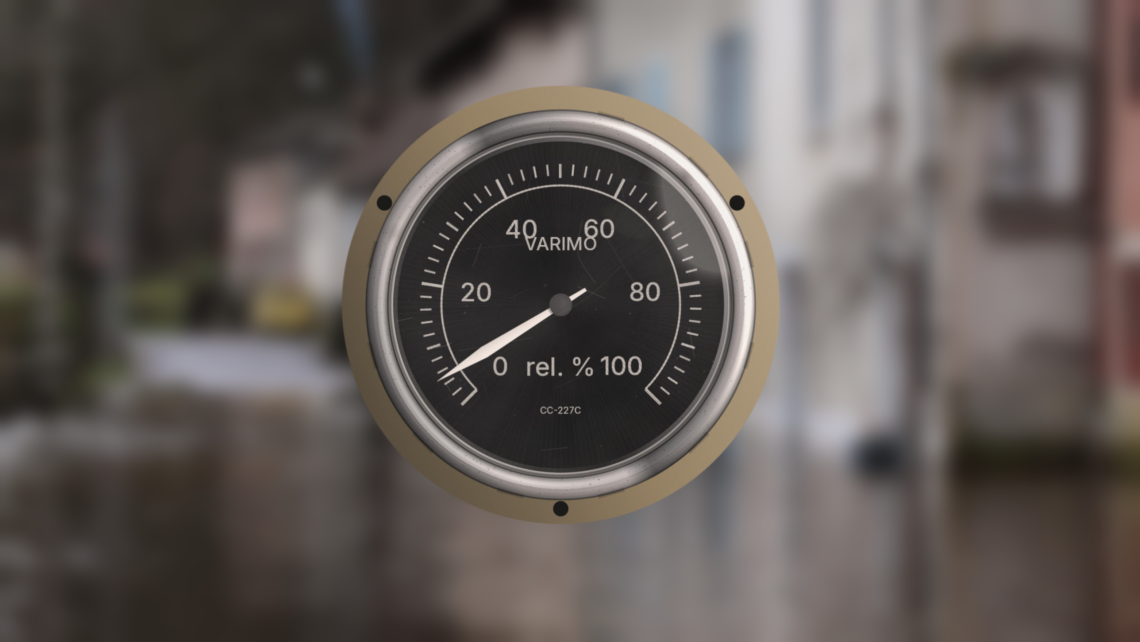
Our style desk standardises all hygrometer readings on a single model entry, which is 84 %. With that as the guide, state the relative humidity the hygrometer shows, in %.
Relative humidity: 5 %
